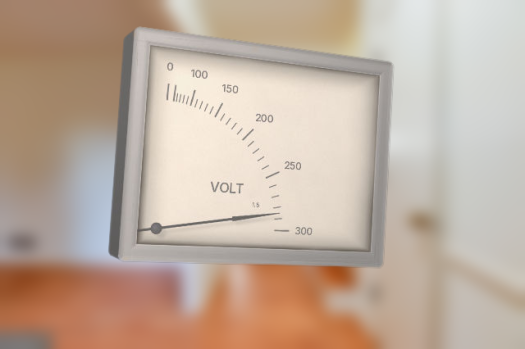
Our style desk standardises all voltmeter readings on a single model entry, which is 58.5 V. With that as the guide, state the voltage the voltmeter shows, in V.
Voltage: 285 V
